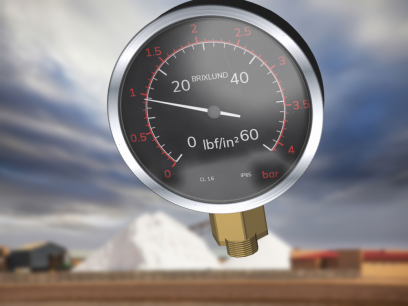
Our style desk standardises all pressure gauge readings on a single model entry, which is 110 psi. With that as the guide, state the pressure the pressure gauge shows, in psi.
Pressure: 14 psi
